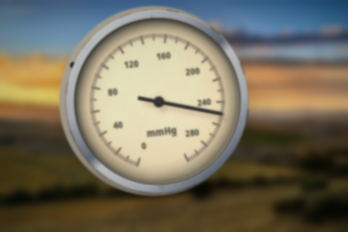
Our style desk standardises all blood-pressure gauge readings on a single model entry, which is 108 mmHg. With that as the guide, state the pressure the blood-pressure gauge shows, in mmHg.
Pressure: 250 mmHg
